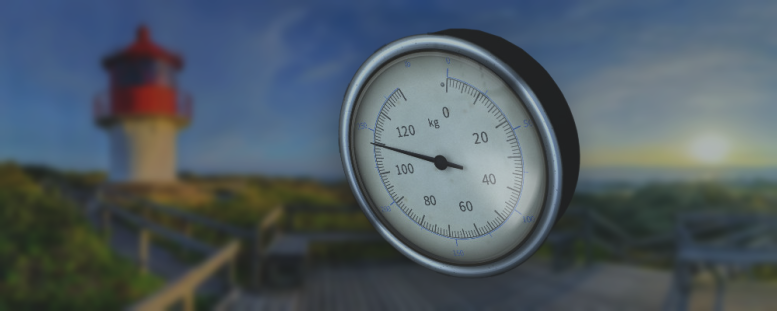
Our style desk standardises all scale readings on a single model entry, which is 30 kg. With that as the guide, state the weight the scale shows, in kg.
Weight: 110 kg
